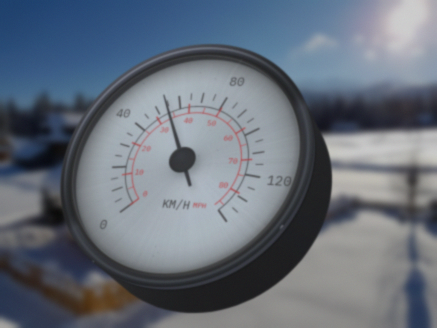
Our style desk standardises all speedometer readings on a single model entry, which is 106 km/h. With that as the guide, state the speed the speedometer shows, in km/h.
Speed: 55 km/h
